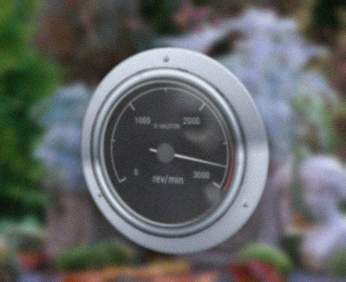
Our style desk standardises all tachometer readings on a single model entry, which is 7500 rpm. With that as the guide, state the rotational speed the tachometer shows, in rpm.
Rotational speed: 2750 rpm
